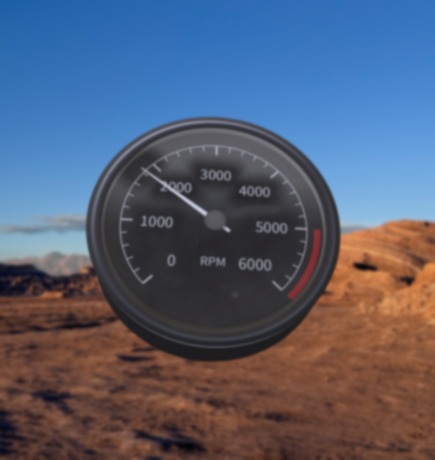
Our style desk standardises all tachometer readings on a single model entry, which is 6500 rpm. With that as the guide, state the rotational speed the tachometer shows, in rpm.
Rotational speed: 1800 rpm
